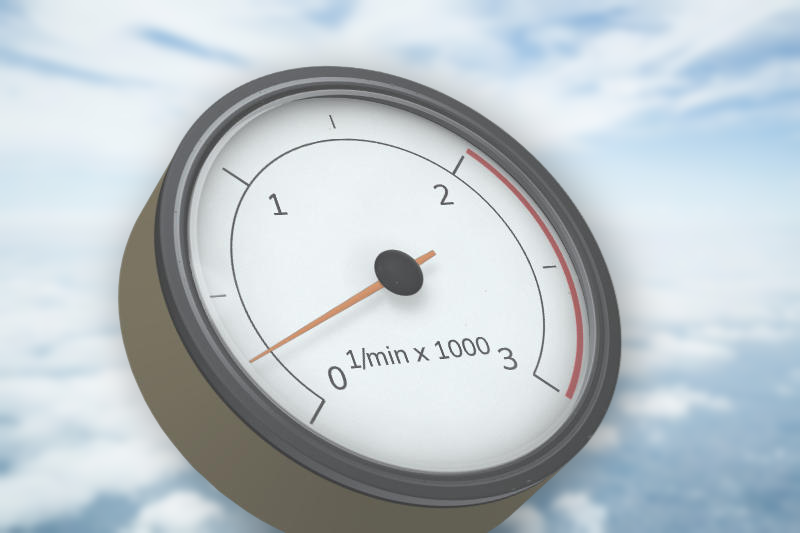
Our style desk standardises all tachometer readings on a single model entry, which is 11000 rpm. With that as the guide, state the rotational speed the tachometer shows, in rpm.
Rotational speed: 250 rpm
